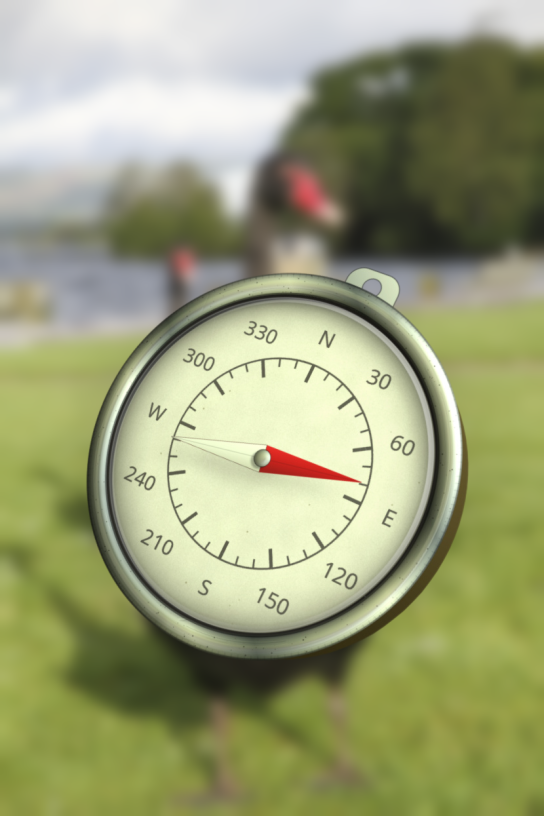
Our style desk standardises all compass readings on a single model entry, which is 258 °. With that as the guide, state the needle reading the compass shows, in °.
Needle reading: 80 °
